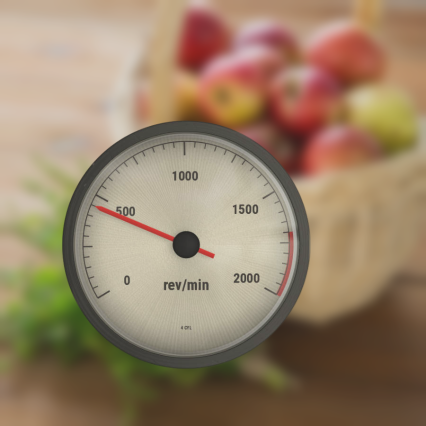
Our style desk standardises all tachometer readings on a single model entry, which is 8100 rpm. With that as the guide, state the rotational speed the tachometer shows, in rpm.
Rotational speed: 450 rpm
